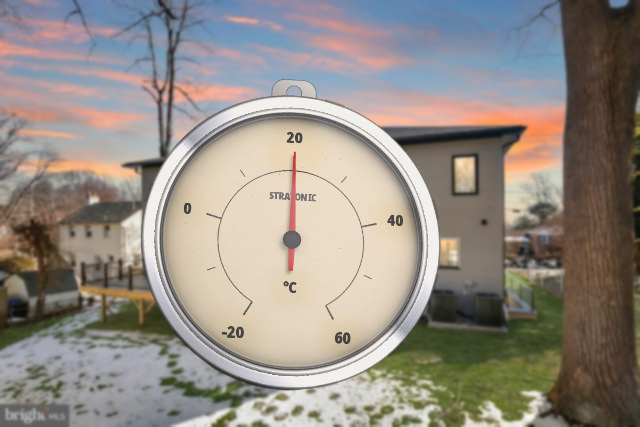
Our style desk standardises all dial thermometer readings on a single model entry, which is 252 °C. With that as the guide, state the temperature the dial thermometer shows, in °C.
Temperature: 20 °C
